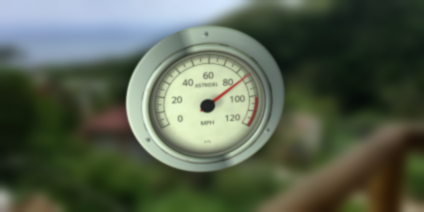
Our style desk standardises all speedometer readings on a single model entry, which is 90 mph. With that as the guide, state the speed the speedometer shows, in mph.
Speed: 85 mph
